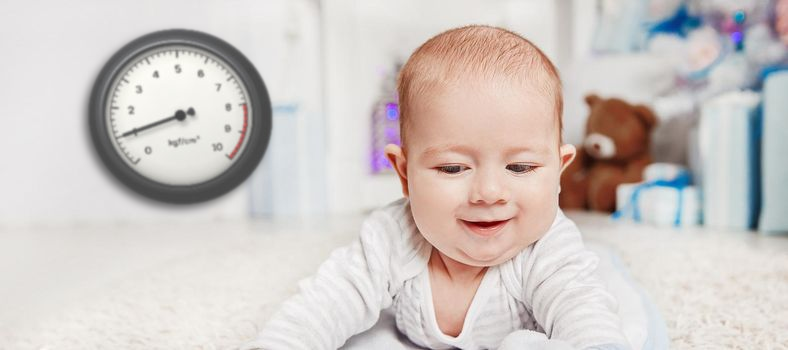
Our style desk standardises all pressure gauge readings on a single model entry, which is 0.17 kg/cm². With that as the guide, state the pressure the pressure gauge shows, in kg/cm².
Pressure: 1 kg/cm²
